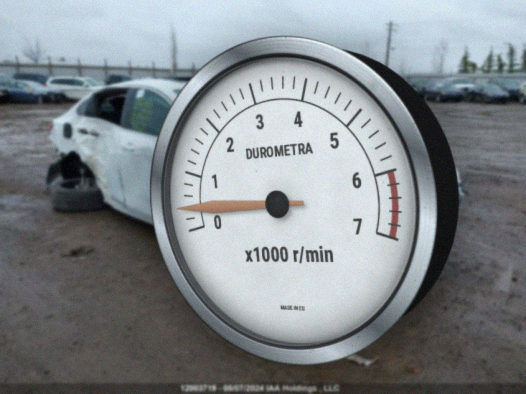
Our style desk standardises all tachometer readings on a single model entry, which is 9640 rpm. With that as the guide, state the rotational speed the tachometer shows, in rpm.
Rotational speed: 400 rpm
